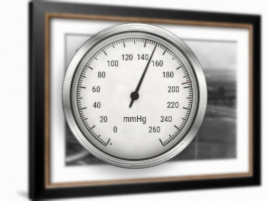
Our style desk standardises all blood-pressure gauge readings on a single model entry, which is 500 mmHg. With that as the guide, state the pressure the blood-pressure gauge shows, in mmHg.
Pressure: 150 mmHg
